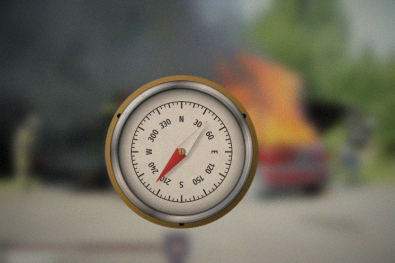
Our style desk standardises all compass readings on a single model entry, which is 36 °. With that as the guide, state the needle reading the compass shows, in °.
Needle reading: 220 °
